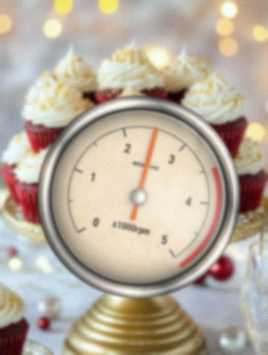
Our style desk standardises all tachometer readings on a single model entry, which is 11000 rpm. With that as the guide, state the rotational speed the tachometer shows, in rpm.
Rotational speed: 2500 rpm
